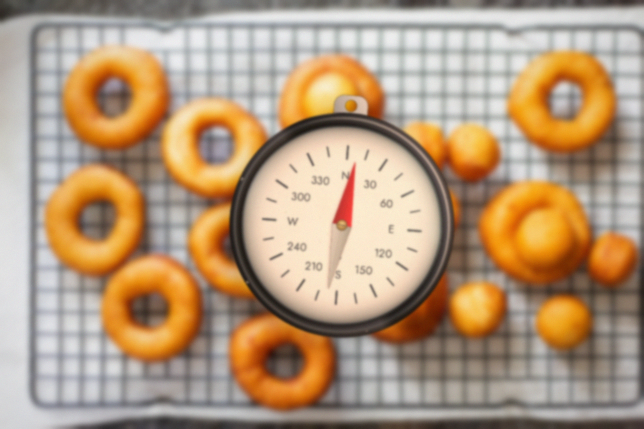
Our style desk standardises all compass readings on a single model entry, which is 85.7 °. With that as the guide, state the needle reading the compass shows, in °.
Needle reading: 7.5 °
